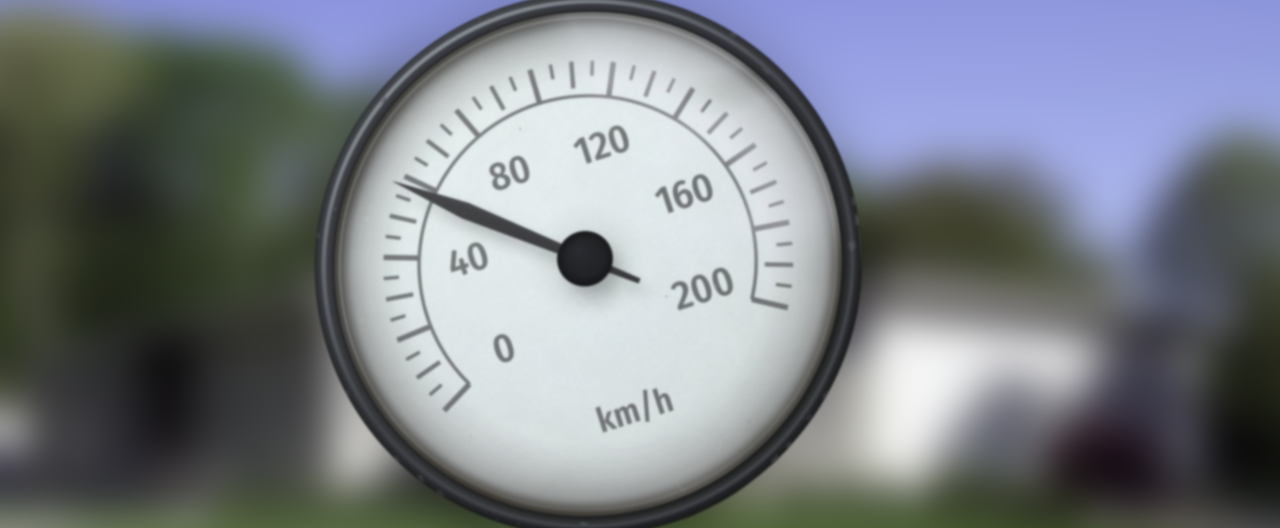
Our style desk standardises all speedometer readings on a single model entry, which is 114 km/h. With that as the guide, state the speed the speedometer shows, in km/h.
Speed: 57.5 km/h
